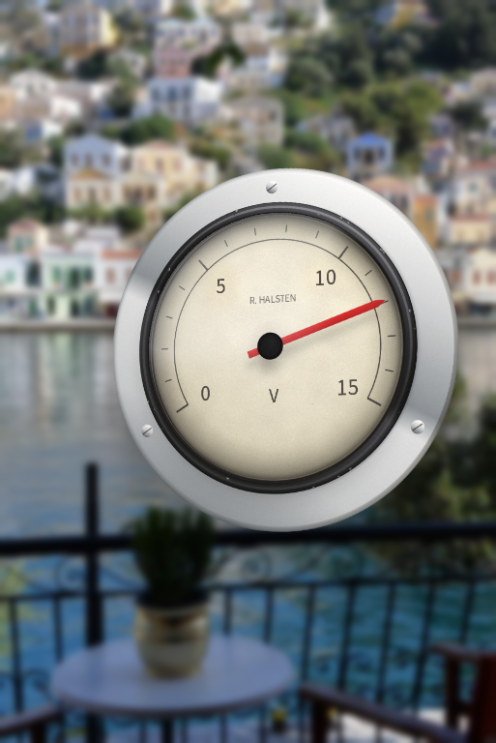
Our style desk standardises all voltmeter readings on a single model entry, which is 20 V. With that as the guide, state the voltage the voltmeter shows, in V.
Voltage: 12 V
